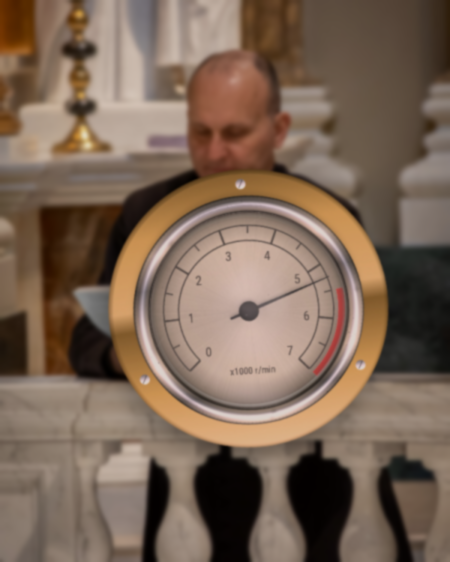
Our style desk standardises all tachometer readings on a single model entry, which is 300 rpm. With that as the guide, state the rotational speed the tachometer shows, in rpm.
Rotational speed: 5250 rpm
